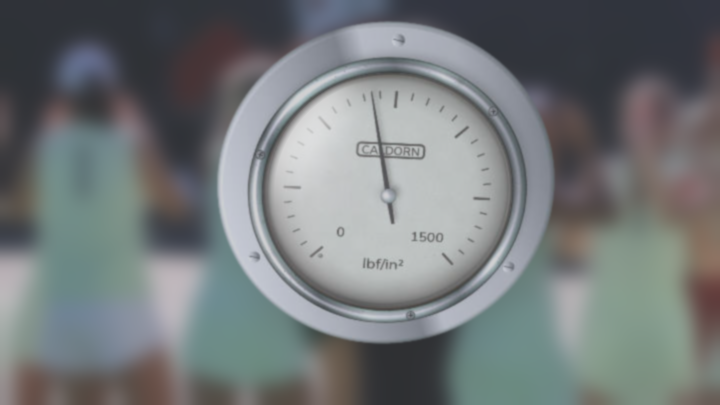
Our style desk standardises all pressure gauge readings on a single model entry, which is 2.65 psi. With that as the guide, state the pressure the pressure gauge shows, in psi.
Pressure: 675 psi
